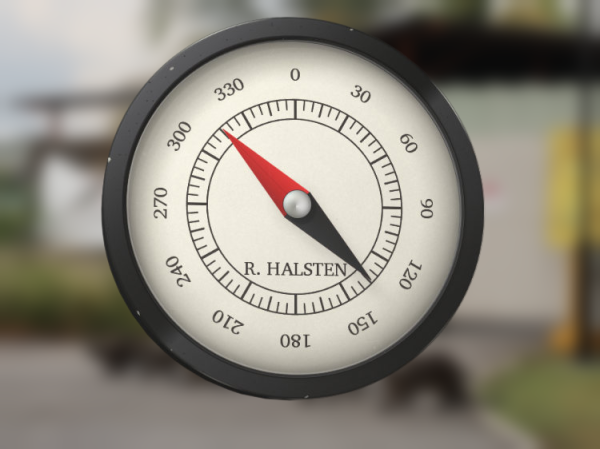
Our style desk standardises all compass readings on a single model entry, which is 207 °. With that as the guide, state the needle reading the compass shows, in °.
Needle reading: 315 °
